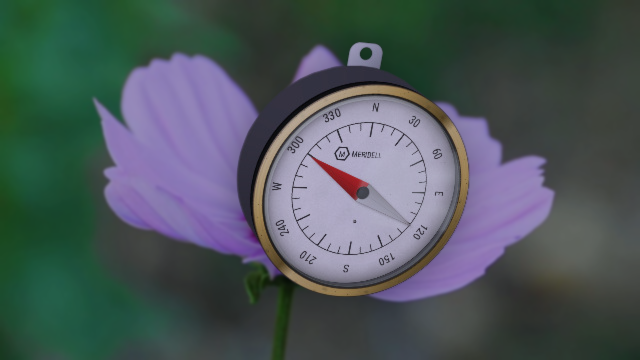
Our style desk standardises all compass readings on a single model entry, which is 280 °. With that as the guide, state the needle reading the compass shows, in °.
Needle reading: 300 °
